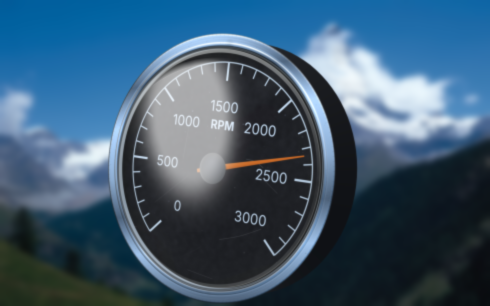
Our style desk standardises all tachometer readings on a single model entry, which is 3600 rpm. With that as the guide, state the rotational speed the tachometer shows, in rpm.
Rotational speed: 2350 rpm
